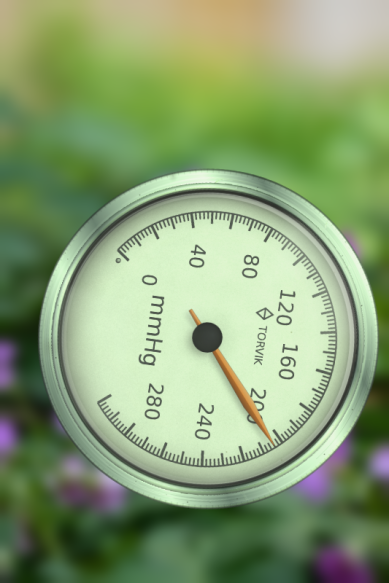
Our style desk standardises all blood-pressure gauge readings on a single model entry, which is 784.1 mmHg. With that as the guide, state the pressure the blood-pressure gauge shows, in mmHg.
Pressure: 204 mmHg
